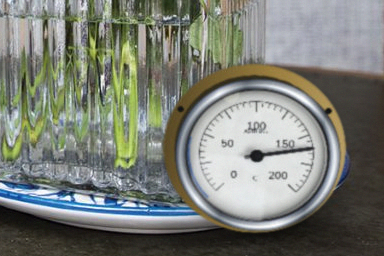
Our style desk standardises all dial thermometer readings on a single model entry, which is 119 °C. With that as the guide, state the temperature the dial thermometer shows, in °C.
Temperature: 160 °C
